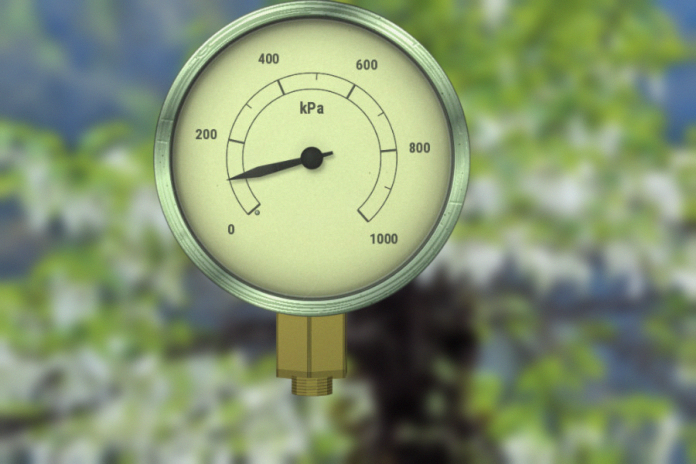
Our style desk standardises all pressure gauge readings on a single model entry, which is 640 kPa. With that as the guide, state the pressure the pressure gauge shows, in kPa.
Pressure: 100 kPa
